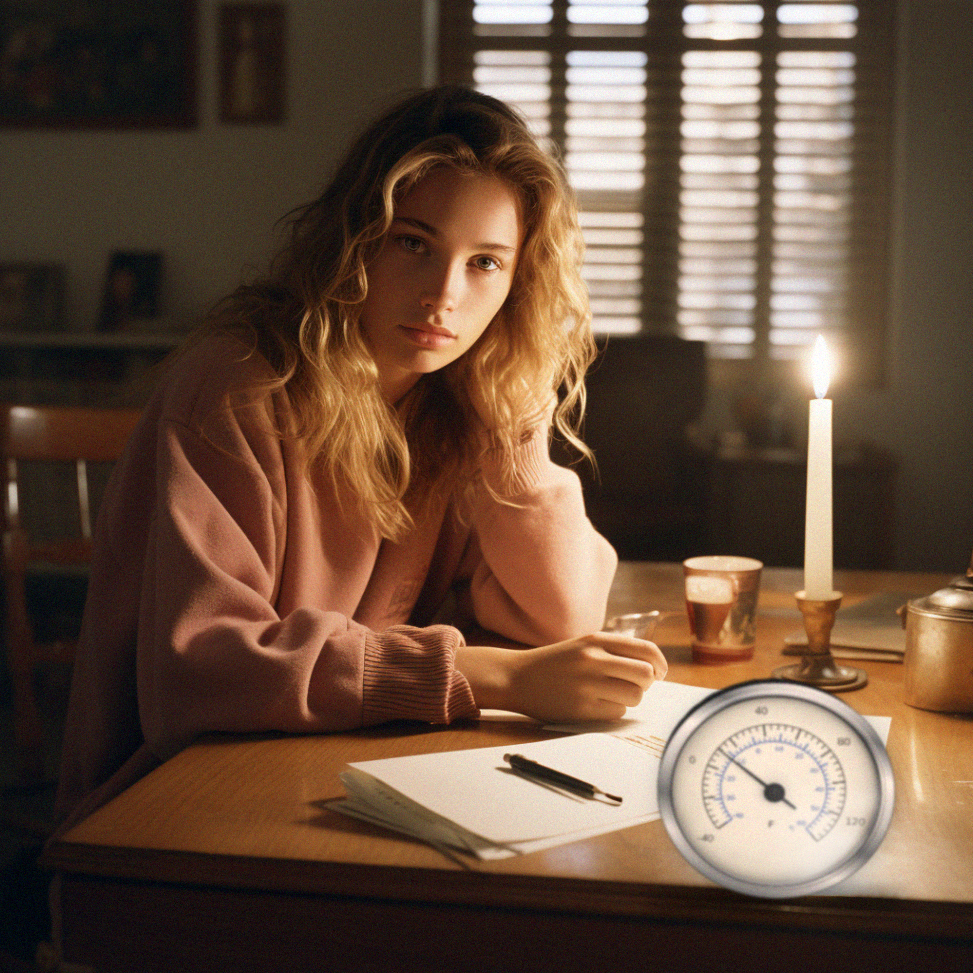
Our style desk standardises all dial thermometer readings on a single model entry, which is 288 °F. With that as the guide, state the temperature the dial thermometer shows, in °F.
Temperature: 12 °F
